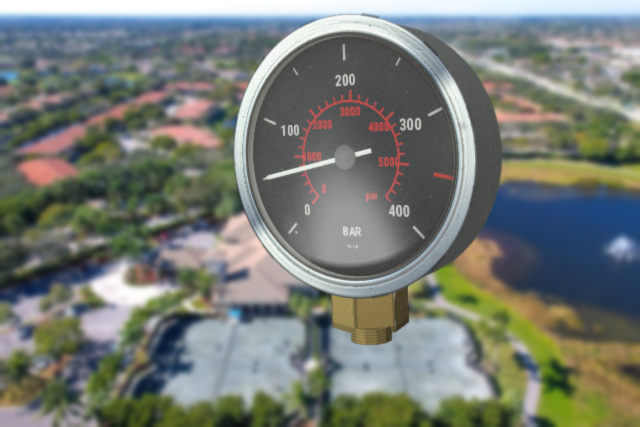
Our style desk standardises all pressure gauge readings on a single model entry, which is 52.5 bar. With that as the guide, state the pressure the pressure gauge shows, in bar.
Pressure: 50 bar
